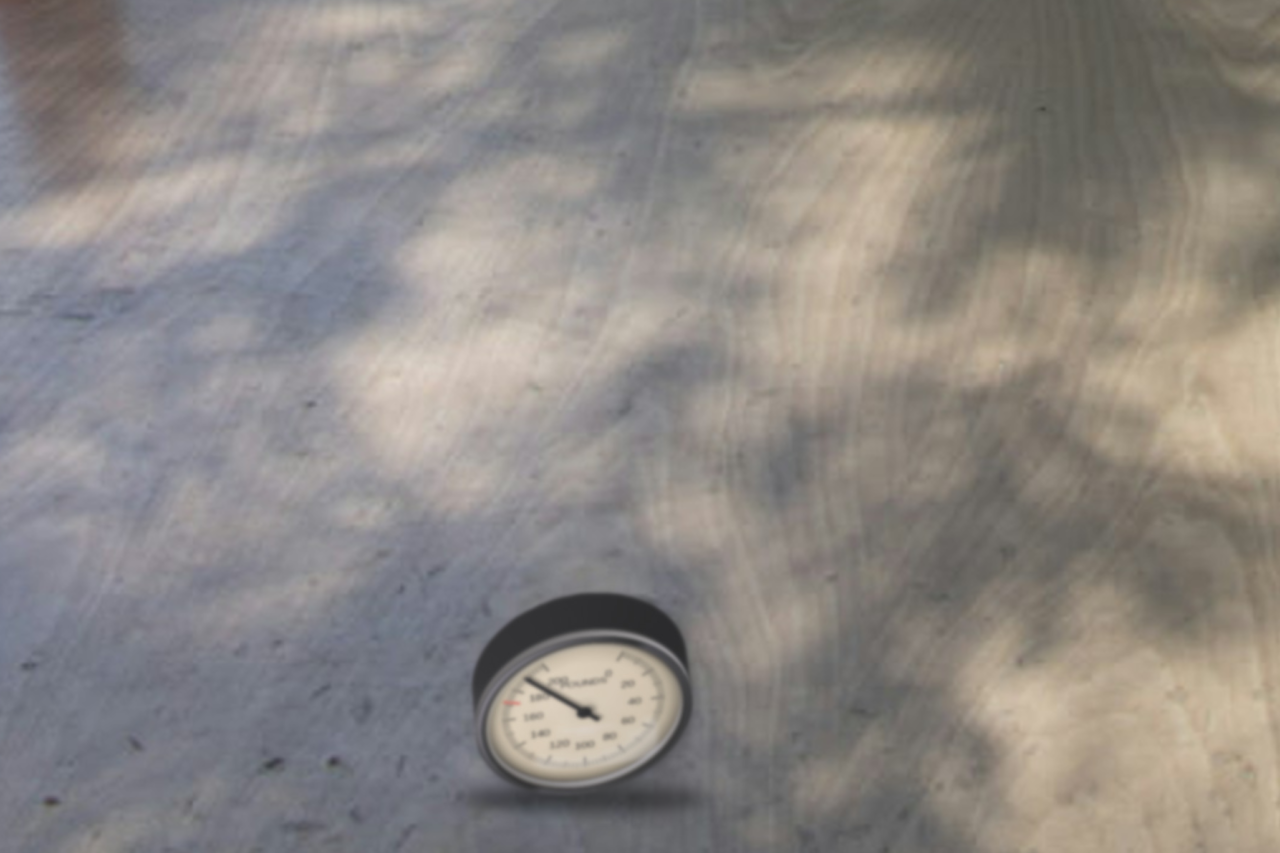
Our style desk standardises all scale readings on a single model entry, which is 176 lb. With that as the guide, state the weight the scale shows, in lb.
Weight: 190 lb
